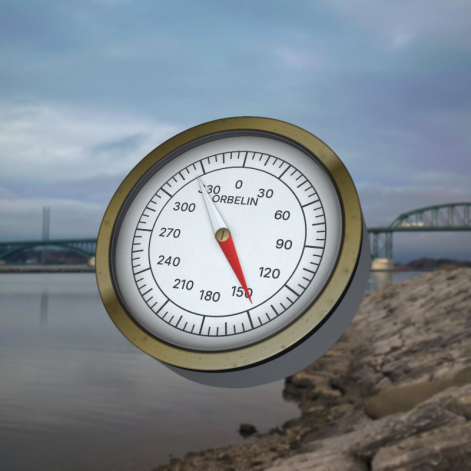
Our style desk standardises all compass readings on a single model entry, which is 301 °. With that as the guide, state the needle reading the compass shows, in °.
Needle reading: 145 °
